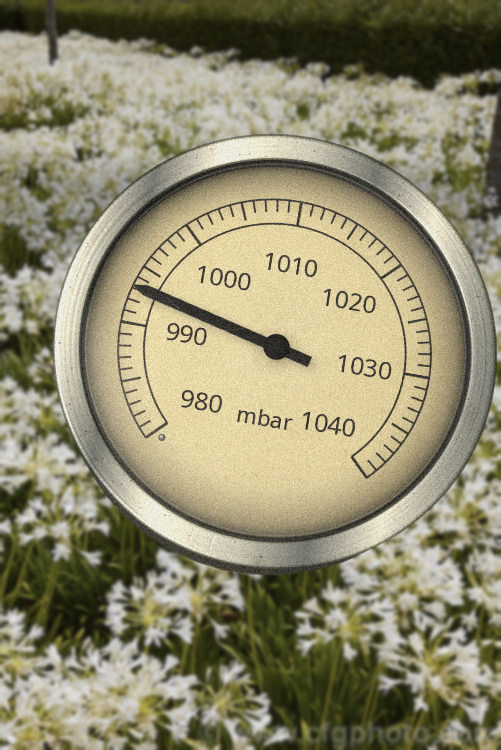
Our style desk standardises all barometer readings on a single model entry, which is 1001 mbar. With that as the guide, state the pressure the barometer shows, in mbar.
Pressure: 993 mbar
